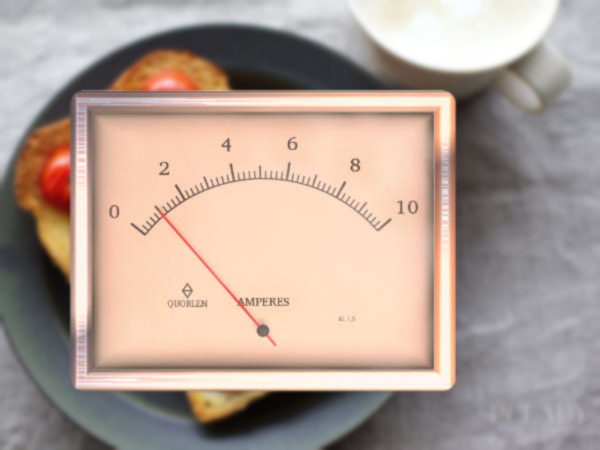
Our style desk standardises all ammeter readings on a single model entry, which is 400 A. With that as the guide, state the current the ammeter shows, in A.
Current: 1 A
